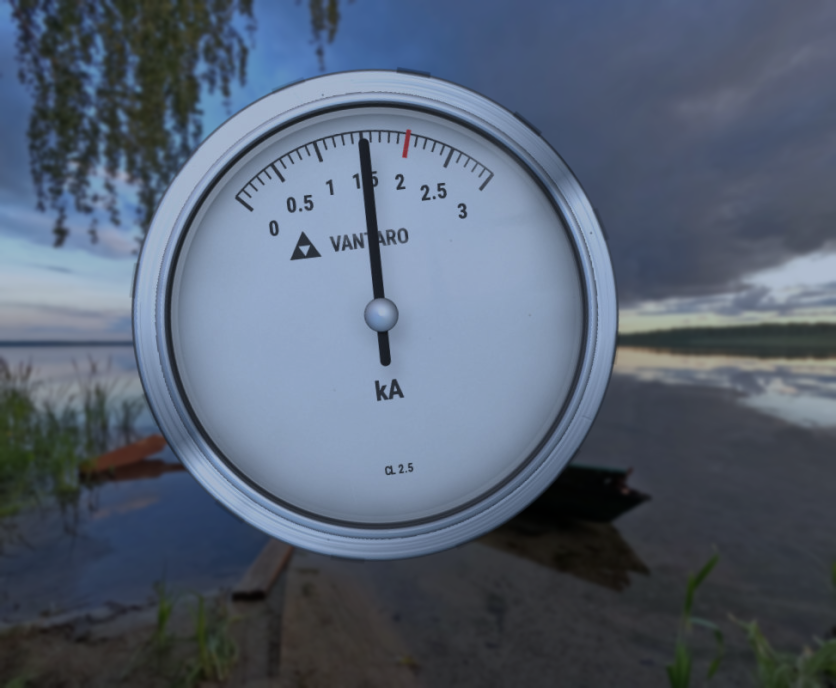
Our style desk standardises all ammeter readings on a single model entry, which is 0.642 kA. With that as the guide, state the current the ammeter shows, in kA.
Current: 1.5 kA
